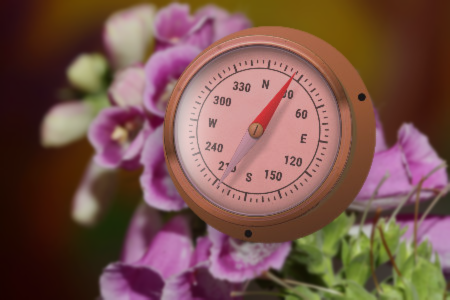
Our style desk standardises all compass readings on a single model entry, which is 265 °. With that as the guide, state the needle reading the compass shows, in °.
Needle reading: 25 °
